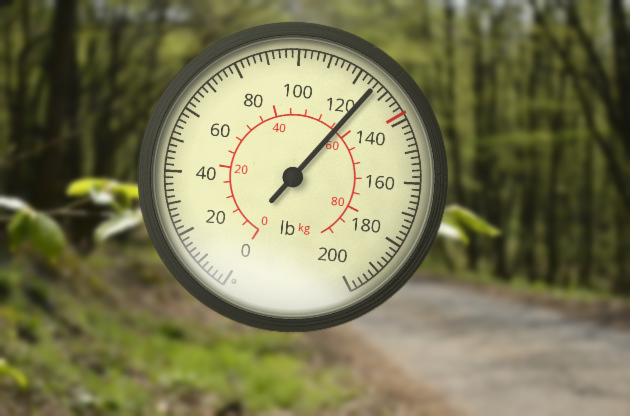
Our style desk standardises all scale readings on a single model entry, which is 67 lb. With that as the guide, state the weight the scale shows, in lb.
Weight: 126 lb
